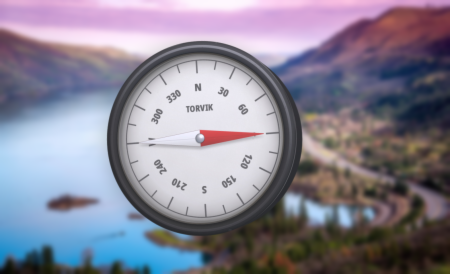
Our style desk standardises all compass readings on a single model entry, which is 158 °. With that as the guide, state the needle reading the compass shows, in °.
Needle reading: 90 °
